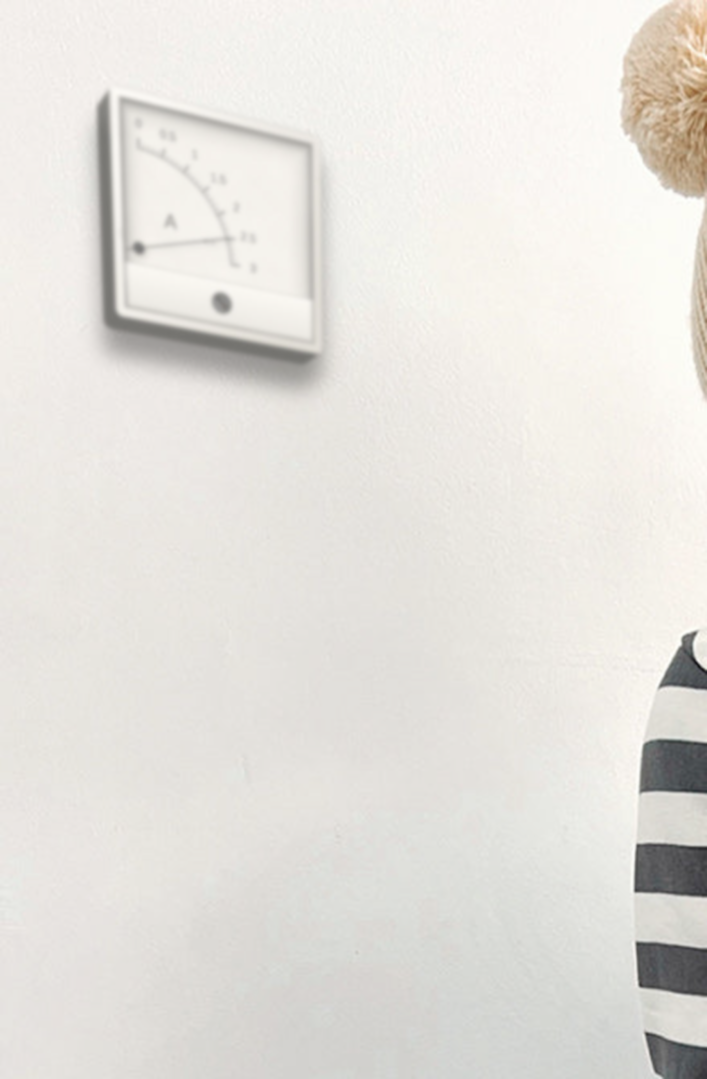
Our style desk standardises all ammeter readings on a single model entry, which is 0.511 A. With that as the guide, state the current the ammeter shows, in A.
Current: 2.5 A
